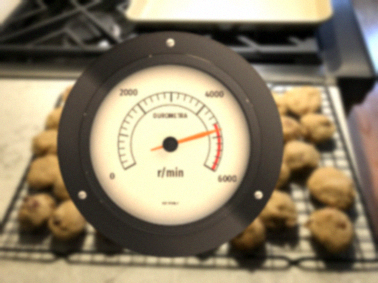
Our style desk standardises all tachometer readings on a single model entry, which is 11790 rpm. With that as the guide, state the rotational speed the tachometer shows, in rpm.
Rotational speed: 4800 rpm
